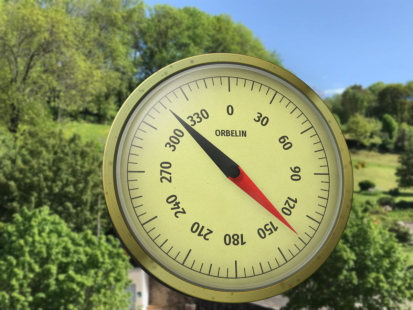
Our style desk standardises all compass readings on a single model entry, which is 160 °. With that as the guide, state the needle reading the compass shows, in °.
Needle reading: 135 °
